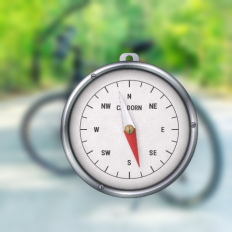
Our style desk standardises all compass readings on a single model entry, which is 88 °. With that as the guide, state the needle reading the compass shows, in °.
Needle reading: 165 °
